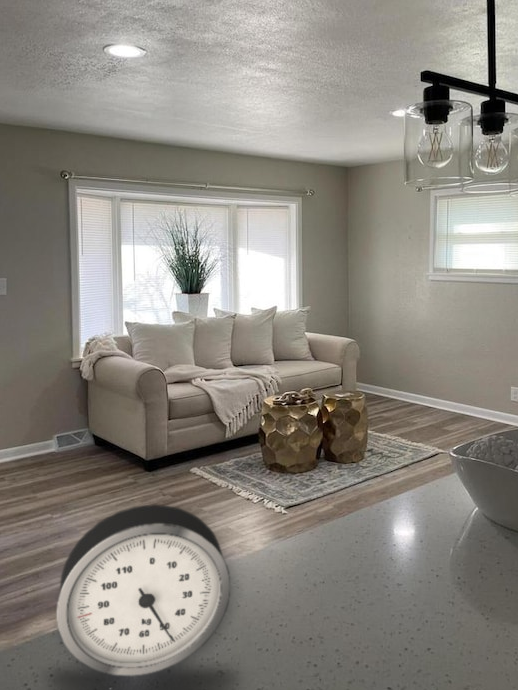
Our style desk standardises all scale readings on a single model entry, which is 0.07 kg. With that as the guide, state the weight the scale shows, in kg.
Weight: 50 kg
